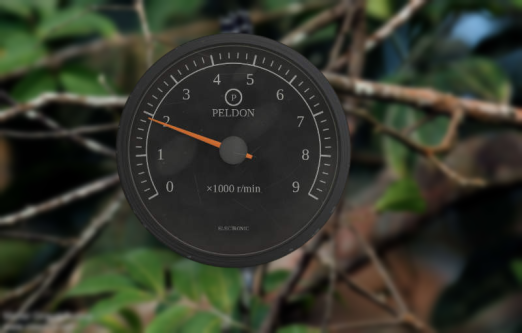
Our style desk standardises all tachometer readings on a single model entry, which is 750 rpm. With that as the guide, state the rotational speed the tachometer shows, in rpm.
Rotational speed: 1900 rpm
